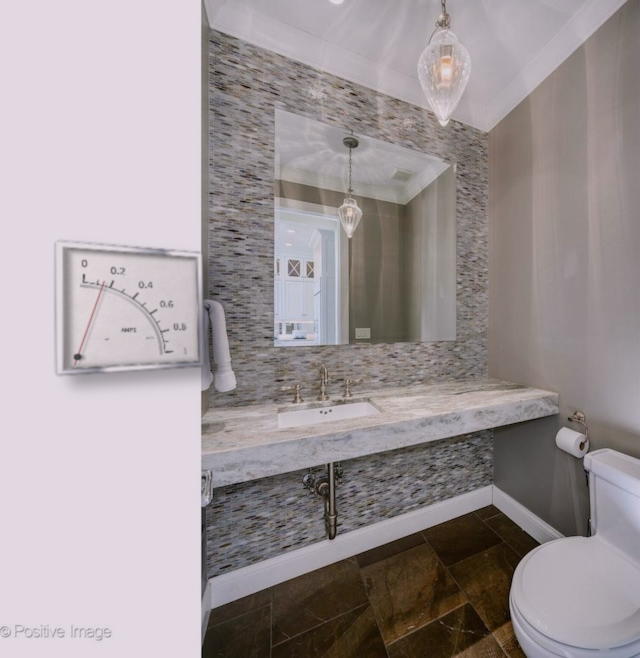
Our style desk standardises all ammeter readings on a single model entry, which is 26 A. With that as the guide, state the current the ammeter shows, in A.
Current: 0.15 A
